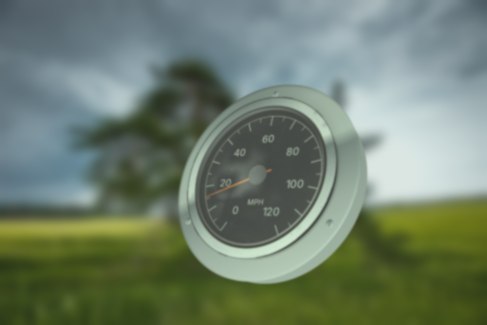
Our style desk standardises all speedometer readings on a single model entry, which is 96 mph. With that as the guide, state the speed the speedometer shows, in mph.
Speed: 15 mph
